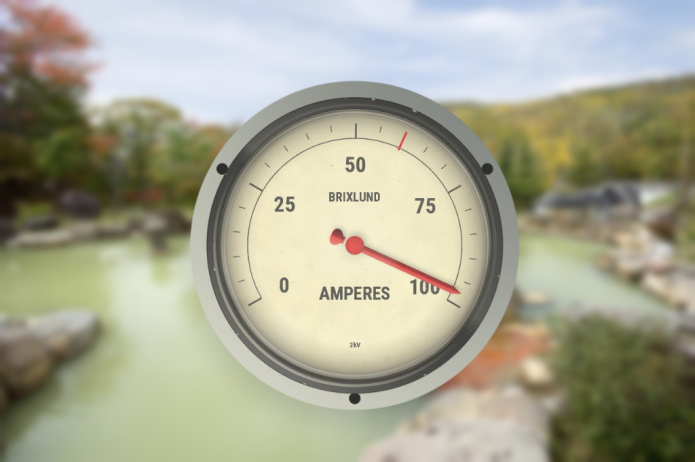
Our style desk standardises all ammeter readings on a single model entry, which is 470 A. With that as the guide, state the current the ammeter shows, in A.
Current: 97.5 A
